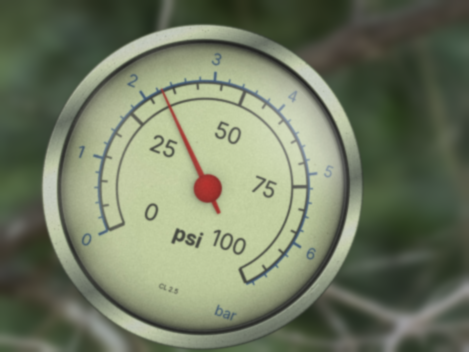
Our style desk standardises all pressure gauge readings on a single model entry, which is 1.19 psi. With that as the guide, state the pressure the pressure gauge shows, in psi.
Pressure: 32.5 psi
